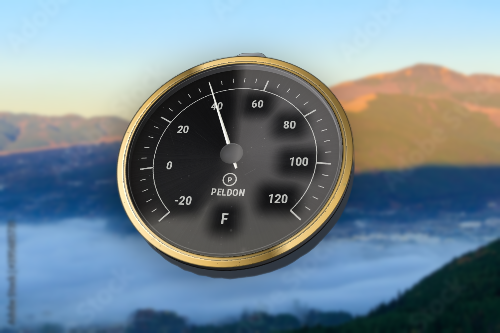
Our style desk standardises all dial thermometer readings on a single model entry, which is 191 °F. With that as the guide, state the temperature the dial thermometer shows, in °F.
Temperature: 40 °F
